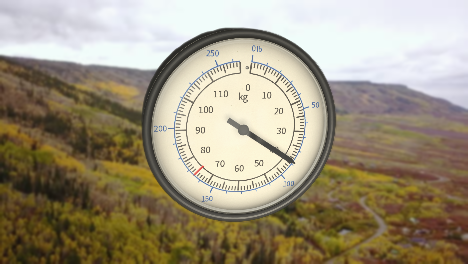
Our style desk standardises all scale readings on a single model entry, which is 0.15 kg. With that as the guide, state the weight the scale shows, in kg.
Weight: 40 kg
